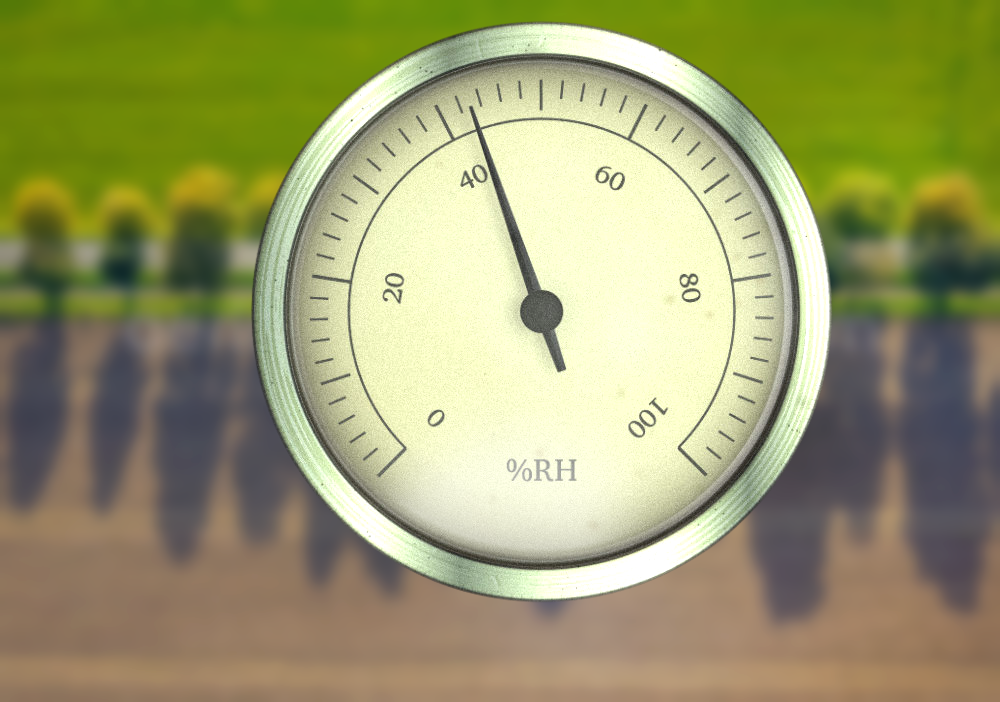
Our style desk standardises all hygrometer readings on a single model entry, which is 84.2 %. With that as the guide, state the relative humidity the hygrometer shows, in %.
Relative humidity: 43 %
